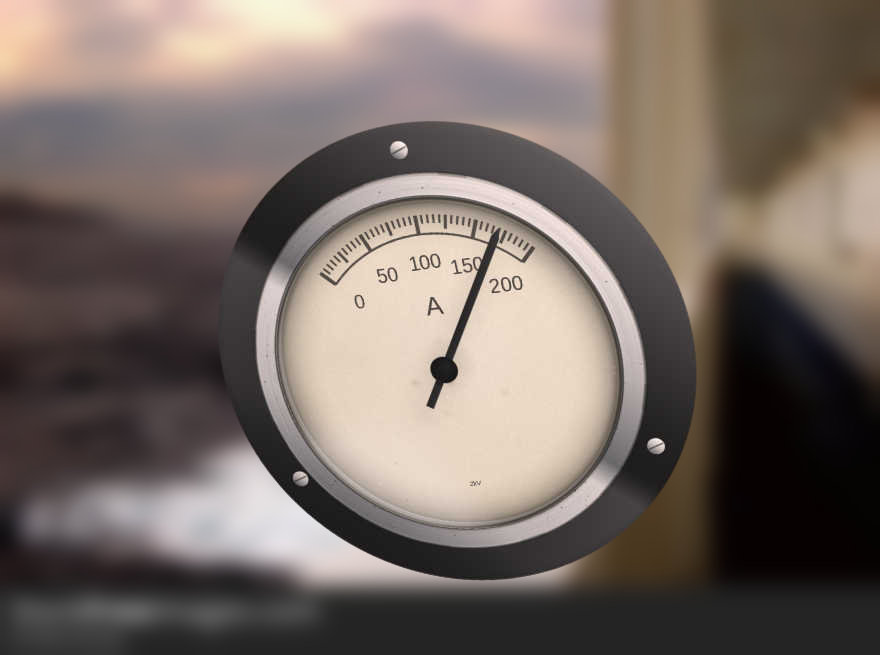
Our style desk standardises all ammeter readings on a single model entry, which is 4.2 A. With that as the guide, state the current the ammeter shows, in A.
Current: 170 A
